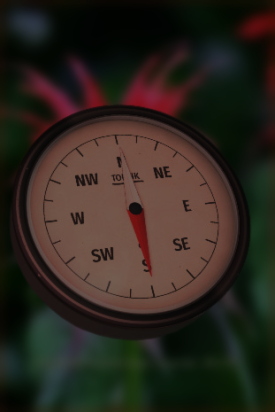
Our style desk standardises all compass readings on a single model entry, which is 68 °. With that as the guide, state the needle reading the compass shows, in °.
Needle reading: 180 °
